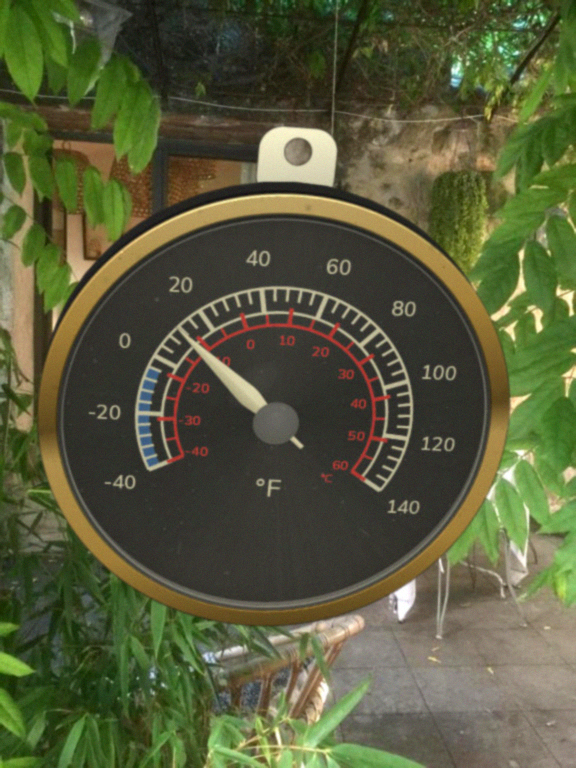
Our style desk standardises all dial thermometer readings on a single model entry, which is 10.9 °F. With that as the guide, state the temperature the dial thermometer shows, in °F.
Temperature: 12 °F
